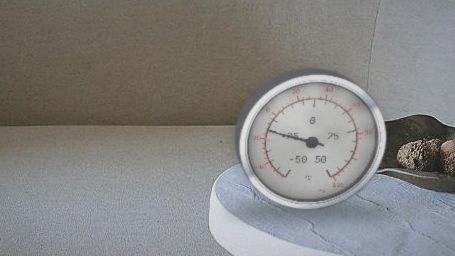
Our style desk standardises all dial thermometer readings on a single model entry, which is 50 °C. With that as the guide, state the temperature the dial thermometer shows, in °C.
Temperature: -25 °C
